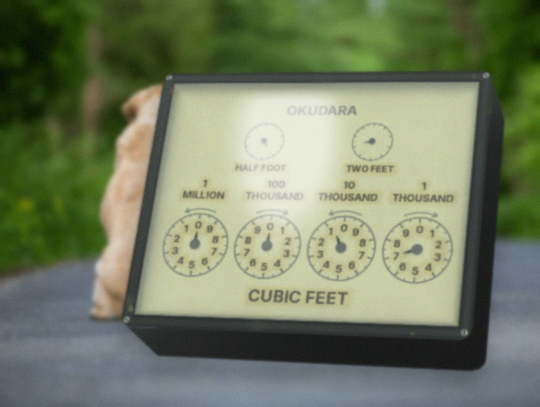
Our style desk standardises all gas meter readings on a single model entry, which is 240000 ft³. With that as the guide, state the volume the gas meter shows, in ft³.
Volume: 700 ft³
